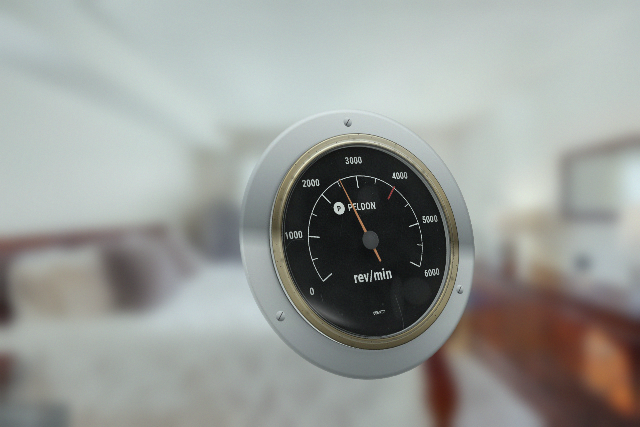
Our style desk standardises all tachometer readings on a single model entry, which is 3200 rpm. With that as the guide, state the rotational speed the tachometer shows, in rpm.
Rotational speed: 2500 rpm
